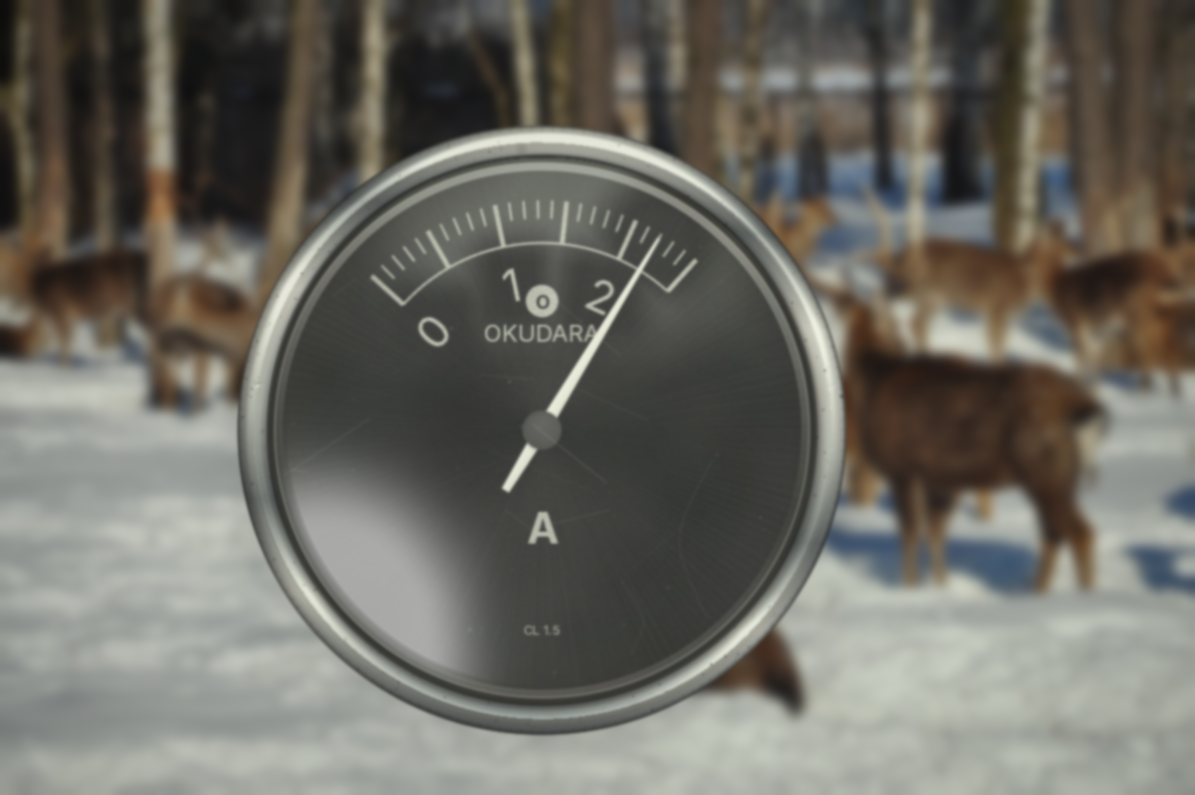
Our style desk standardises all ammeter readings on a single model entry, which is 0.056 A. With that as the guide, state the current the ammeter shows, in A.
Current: 2.2 A
